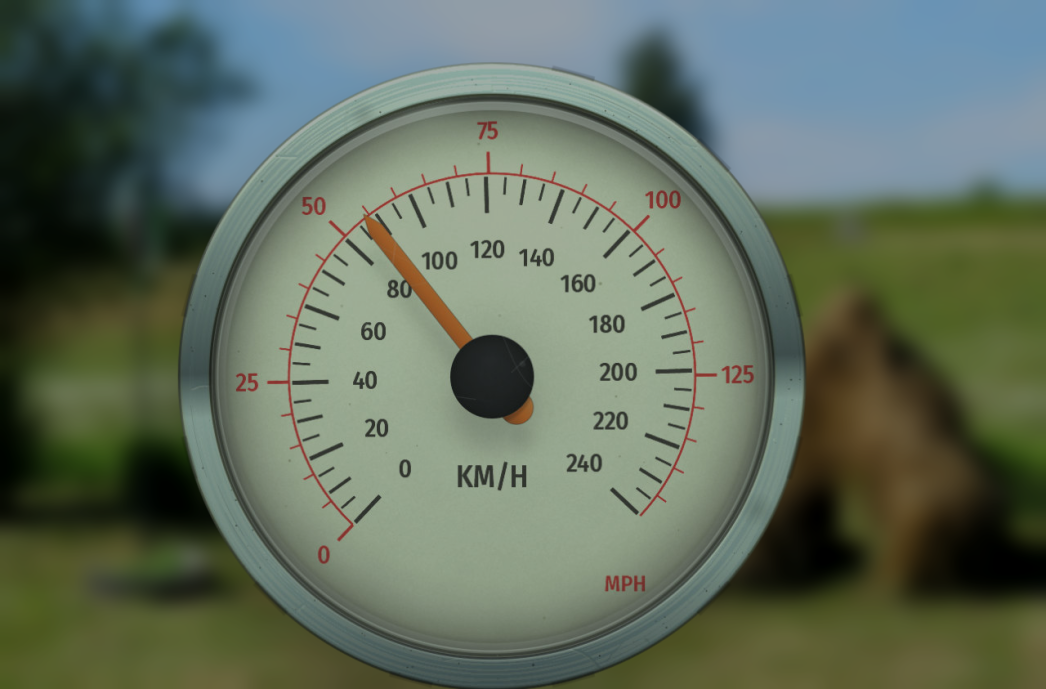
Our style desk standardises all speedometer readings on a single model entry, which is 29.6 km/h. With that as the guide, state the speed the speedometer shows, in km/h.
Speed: 87.5 km/h
